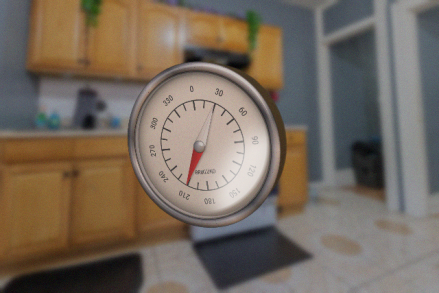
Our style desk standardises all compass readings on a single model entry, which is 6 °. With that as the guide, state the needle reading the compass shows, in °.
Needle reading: 210 °
